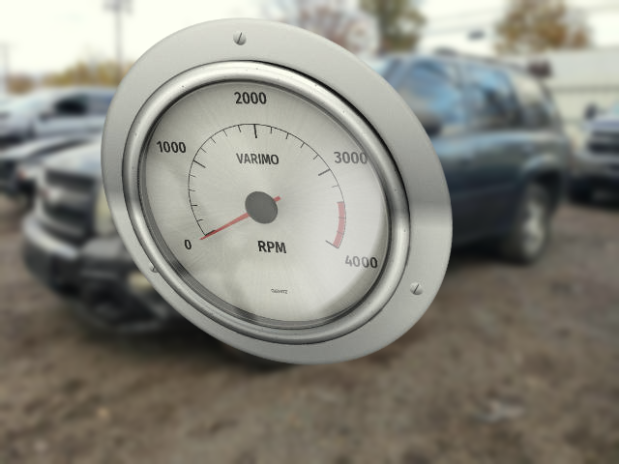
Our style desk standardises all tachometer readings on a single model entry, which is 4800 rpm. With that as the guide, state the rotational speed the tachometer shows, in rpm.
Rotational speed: 0 rpm
